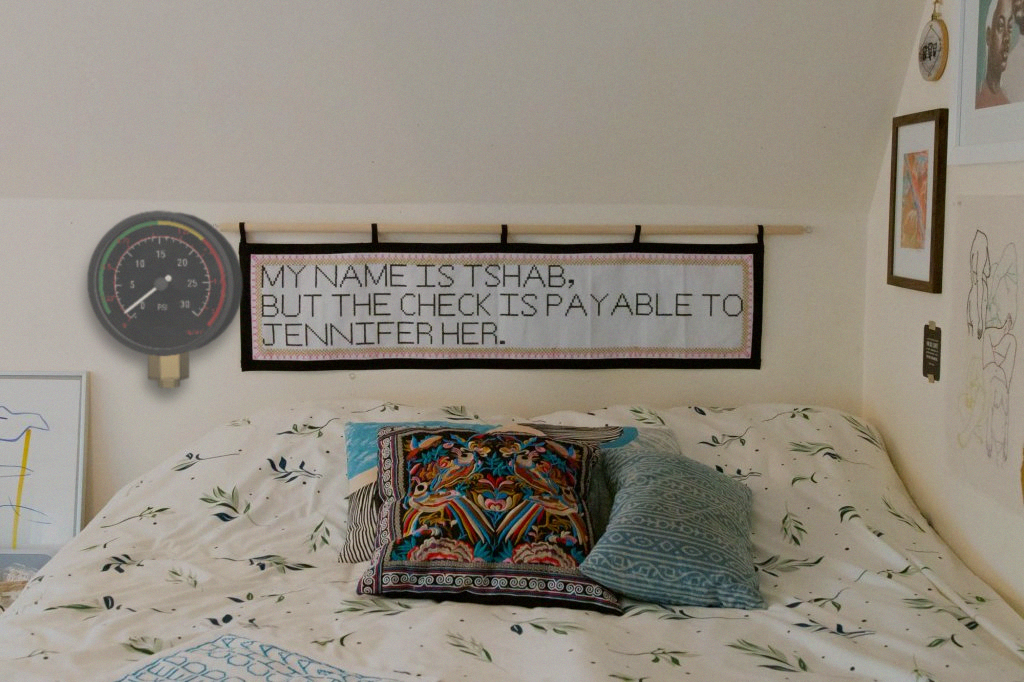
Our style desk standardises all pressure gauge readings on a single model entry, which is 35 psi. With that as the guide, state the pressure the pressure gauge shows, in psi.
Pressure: 1 psi
